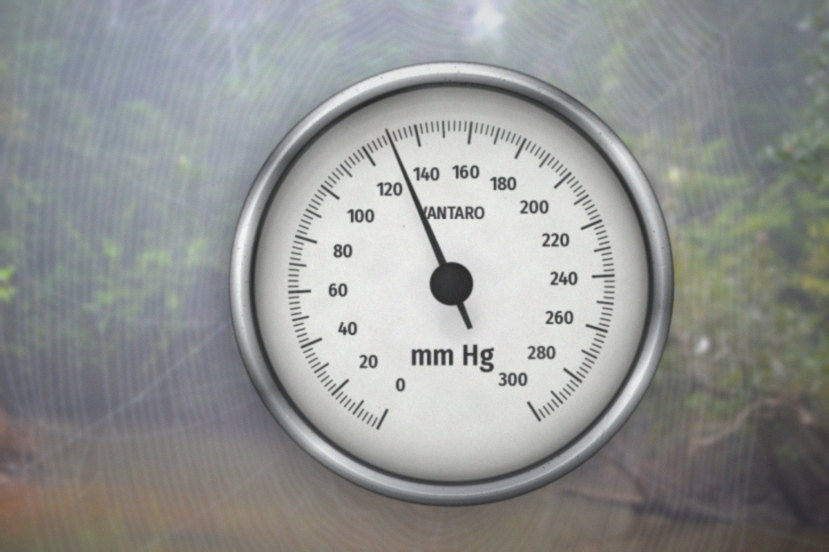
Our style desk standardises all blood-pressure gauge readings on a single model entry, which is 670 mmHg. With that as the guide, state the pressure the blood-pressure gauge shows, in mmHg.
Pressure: 130 mmHg
